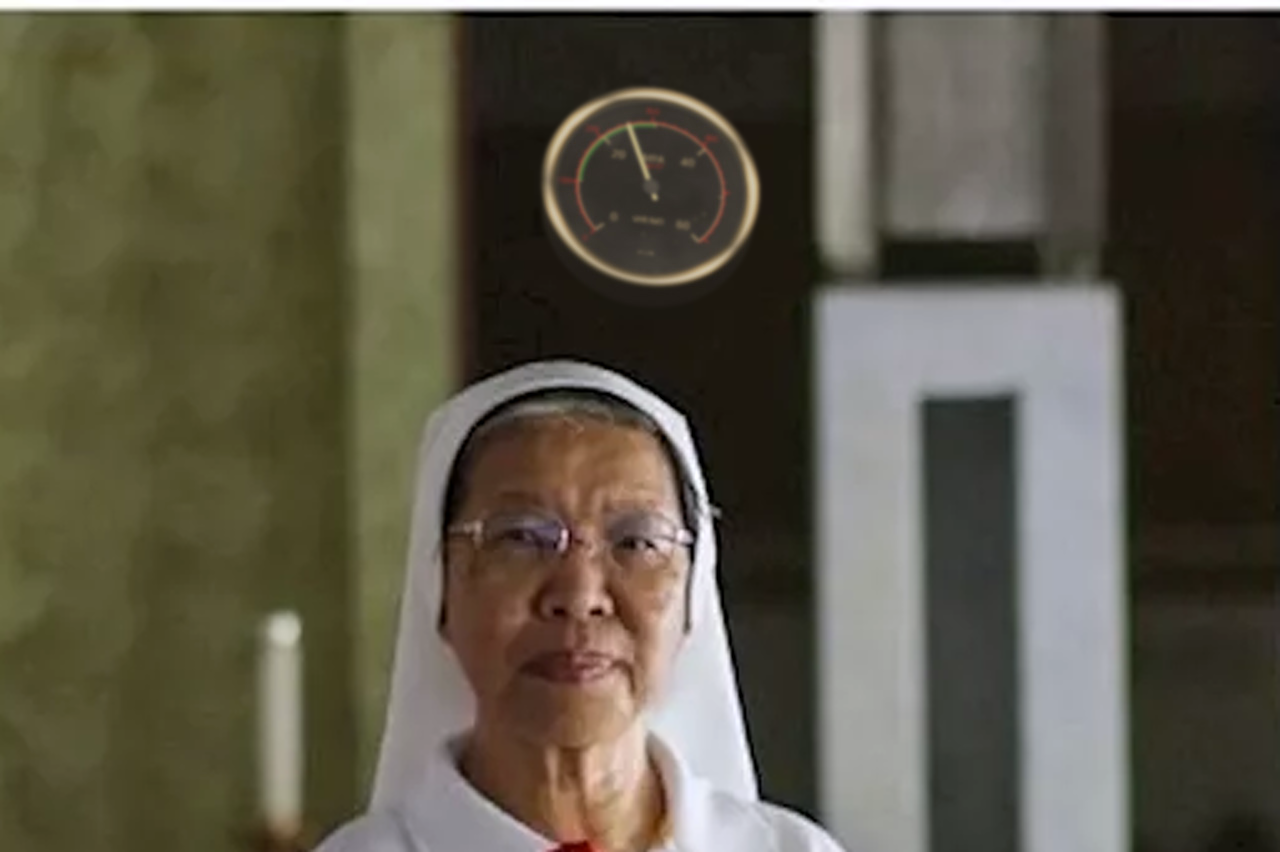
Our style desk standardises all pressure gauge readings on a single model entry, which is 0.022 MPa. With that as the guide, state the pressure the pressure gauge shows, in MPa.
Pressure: 25 MPa
